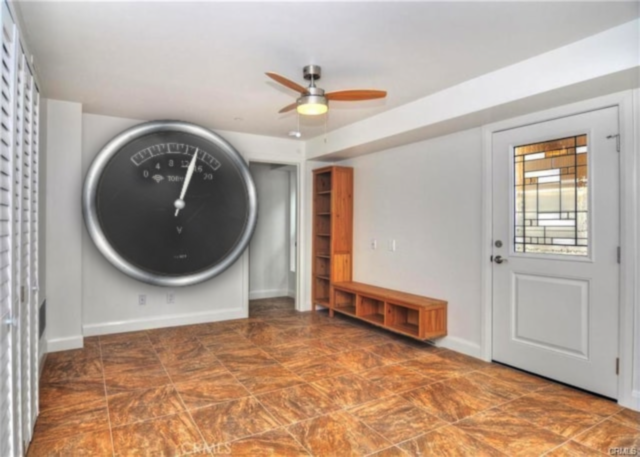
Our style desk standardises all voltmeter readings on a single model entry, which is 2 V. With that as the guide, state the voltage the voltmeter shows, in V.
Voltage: 14 V
